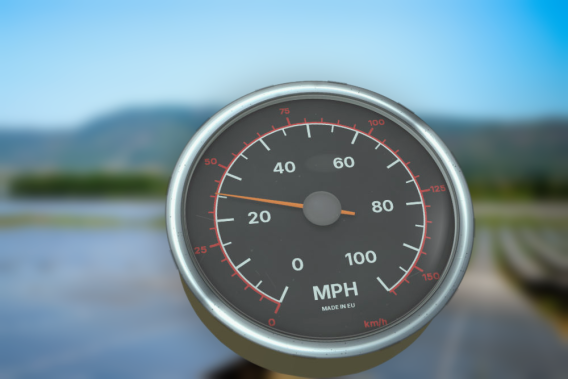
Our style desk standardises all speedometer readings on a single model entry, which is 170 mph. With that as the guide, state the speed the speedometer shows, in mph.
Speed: 25 mph
